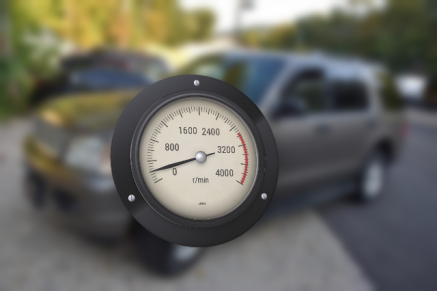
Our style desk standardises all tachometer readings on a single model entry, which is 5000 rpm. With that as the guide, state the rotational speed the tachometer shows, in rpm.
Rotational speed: 200 rpm
